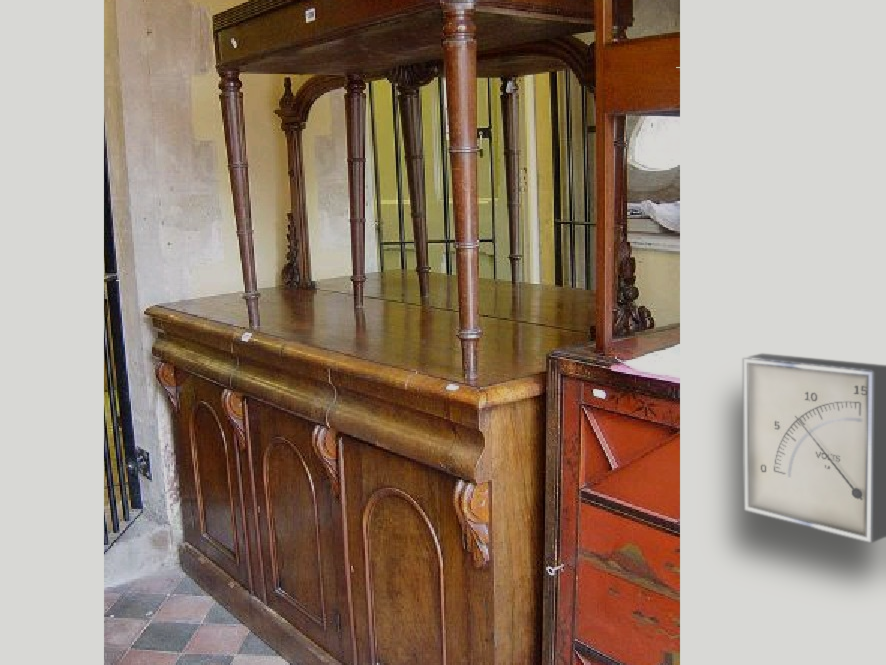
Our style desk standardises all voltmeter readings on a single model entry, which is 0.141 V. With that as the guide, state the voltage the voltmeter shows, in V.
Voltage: 7.5 V
